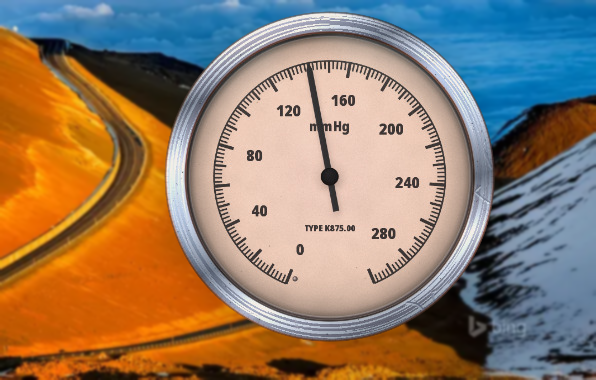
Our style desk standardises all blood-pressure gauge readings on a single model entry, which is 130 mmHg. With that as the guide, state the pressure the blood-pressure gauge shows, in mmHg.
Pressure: 140 mmHg
